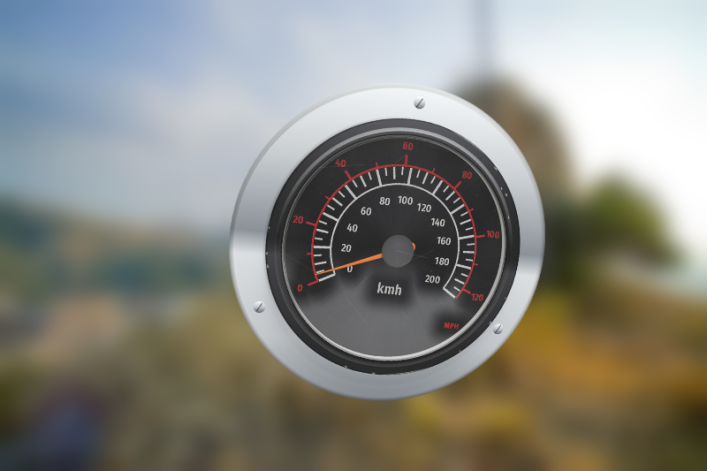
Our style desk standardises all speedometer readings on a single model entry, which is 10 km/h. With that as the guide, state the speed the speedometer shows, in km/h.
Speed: 5 km/h
